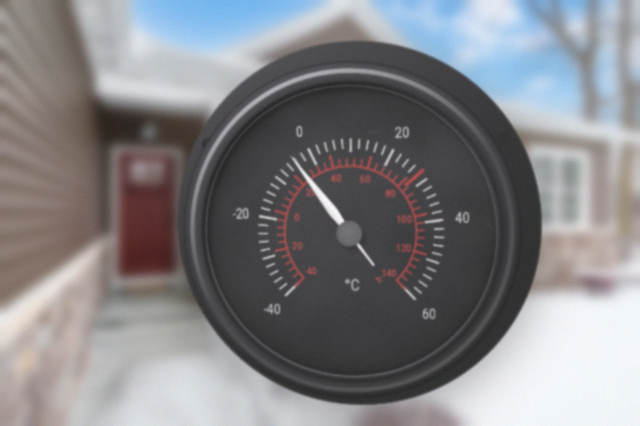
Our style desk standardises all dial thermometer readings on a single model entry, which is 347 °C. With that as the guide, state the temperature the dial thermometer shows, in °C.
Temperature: -4 °C
